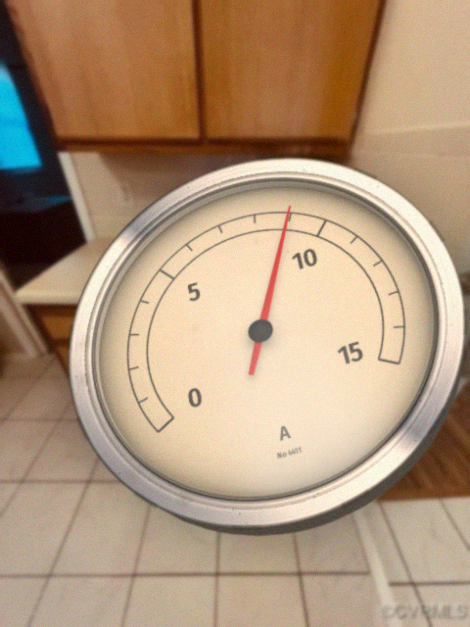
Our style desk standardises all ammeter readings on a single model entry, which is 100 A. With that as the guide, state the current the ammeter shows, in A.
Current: 9 A
